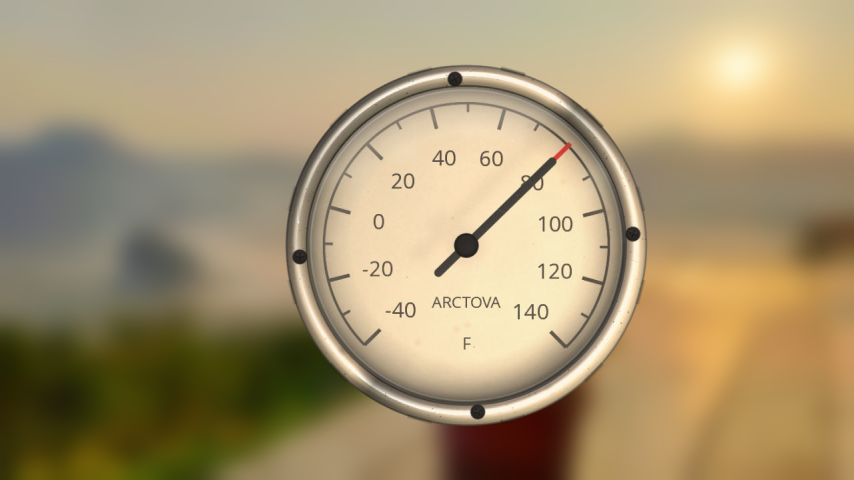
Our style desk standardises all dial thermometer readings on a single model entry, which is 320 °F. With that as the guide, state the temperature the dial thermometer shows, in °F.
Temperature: 80 °F
